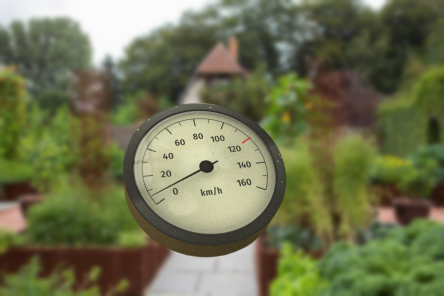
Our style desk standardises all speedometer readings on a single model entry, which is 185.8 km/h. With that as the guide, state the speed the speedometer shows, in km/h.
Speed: 5 km/h
